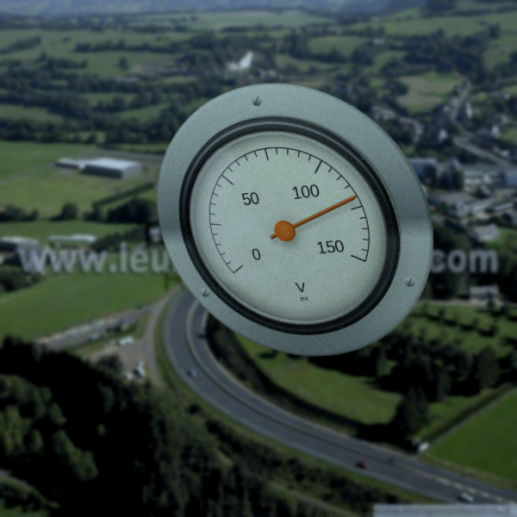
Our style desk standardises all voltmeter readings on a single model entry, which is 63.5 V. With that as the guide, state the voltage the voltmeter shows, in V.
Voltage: 120 V
